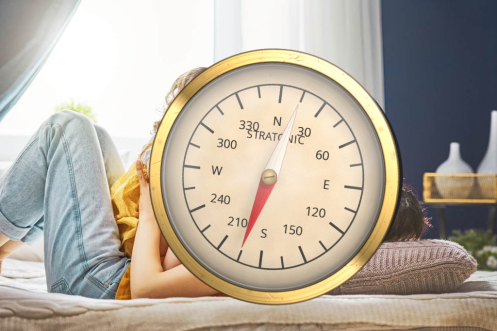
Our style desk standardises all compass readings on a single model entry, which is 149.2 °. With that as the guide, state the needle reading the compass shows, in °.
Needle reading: 195 °
